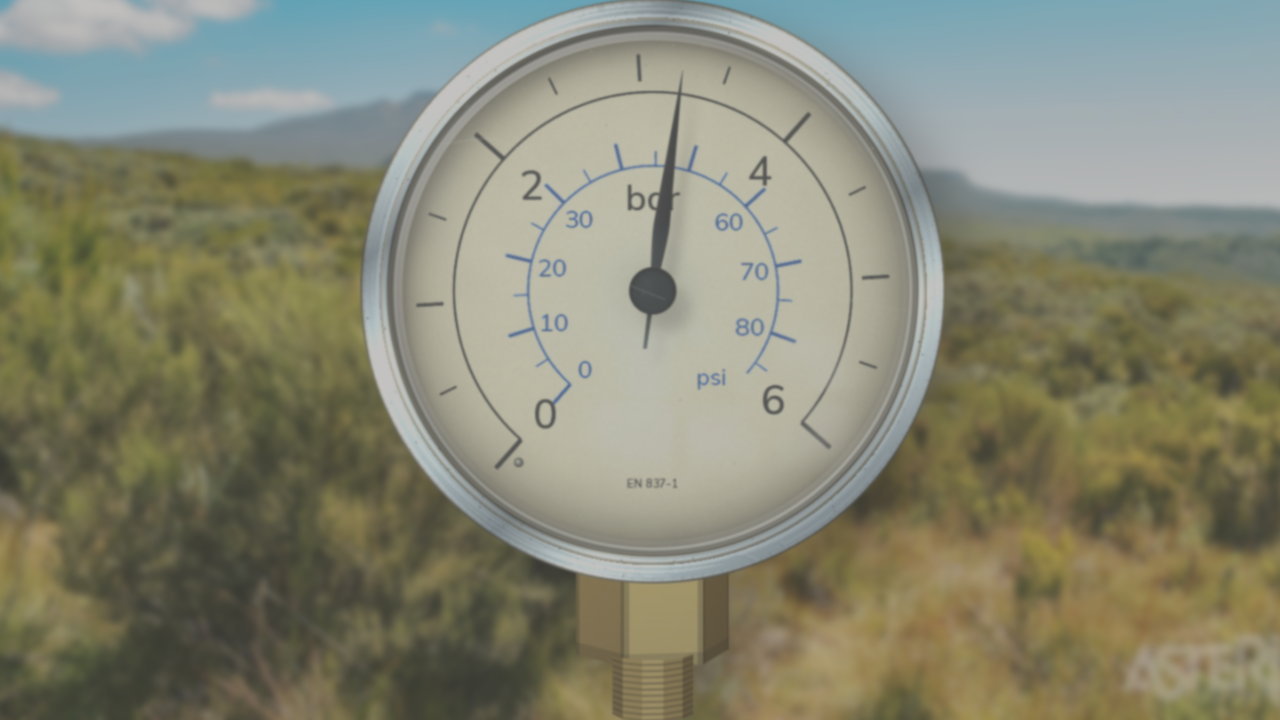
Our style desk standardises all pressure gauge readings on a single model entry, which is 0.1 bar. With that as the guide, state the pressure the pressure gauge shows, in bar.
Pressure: 3.25 bar
